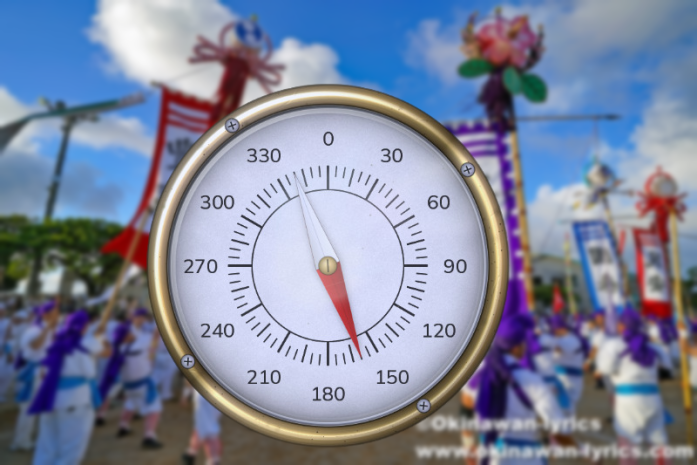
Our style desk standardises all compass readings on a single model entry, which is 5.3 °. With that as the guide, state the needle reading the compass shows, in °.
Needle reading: 160 °
